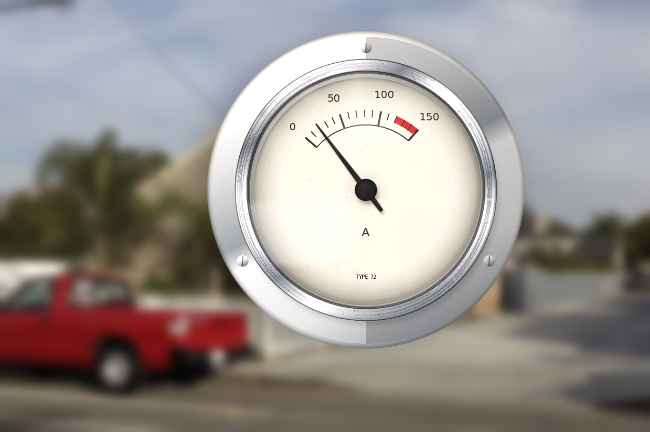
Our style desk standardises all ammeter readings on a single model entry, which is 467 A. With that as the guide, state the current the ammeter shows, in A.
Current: 20 A
